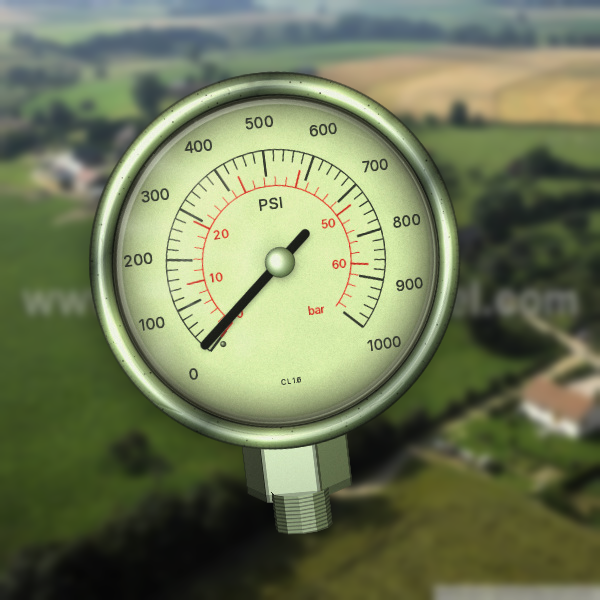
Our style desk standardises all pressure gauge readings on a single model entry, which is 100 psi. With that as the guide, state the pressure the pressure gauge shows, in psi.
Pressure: 20 psi
